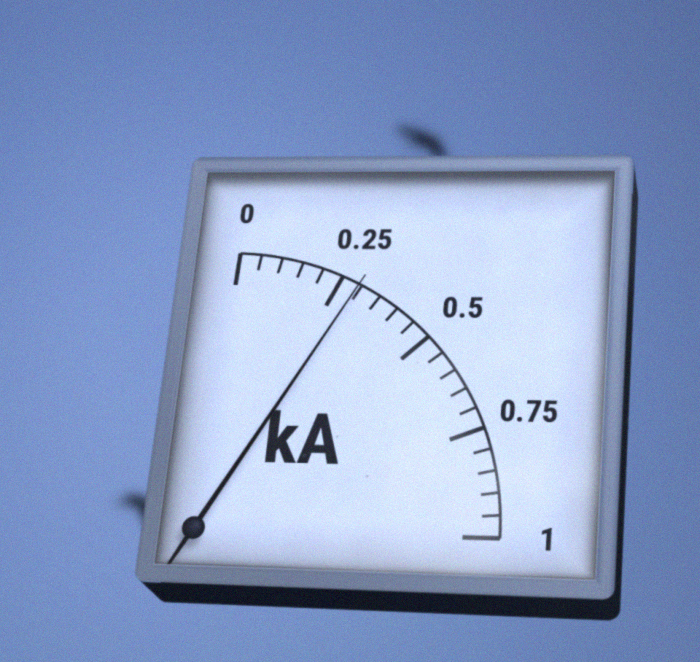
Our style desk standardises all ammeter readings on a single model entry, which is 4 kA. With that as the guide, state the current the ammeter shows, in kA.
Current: 0.3 kA
